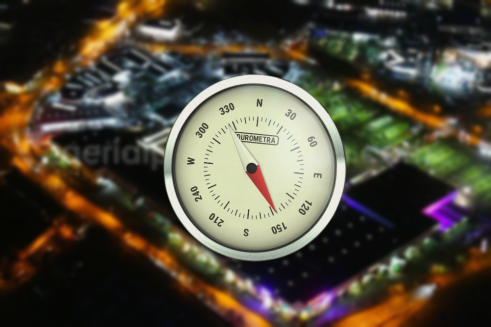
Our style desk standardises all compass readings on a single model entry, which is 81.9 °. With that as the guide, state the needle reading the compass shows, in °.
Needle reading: 145 °
